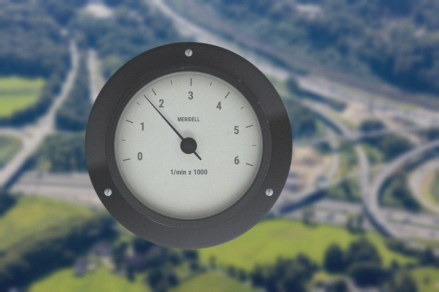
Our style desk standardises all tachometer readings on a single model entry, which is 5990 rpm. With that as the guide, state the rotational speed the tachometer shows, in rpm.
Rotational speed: 1750 rpm
